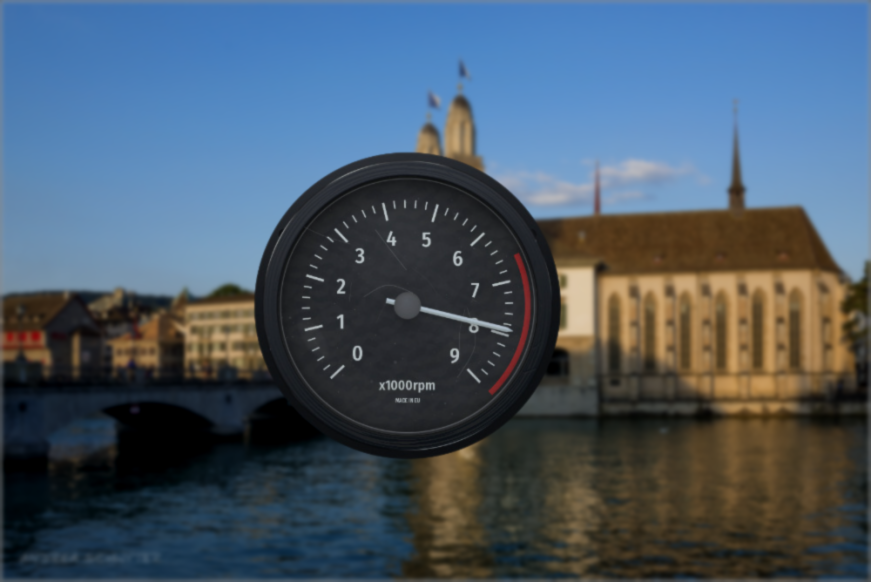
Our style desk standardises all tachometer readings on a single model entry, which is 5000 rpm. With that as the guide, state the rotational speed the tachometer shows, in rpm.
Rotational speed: 7900 rpm
